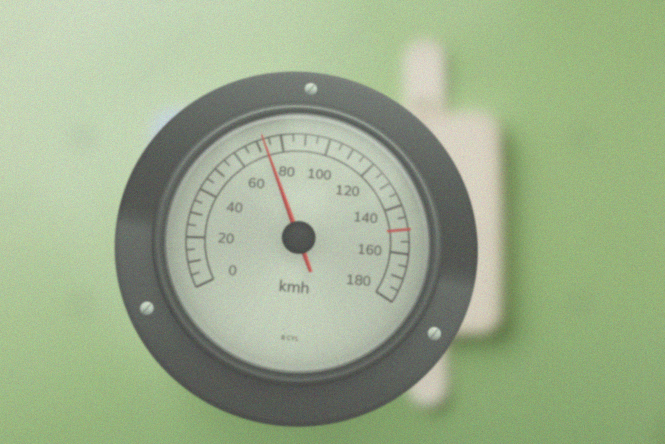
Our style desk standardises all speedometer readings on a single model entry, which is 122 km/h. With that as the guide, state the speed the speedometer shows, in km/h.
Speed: 72.5 km/h
